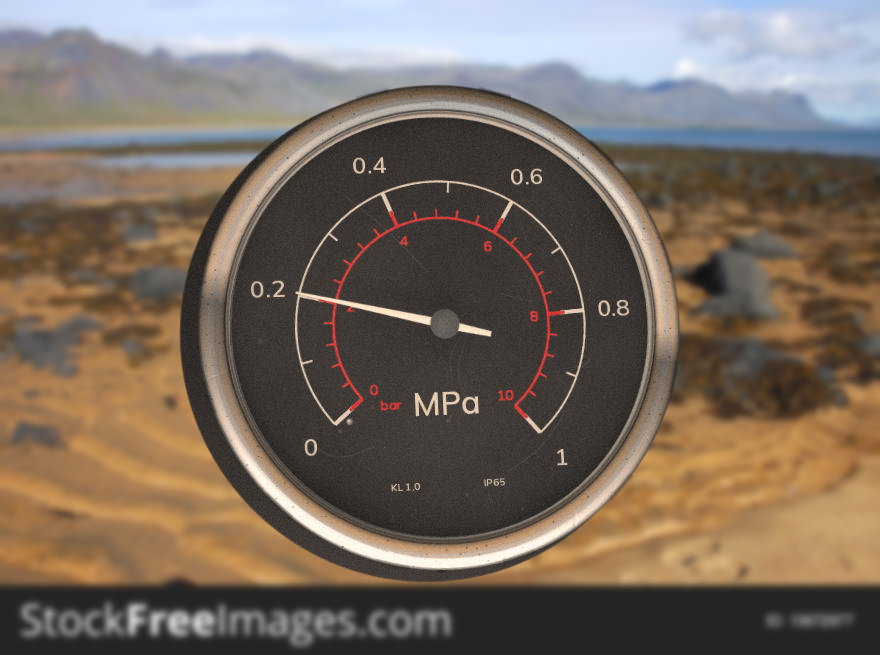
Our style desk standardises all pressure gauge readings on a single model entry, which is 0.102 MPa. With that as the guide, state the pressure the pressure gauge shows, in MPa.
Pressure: 0.2 MPa
